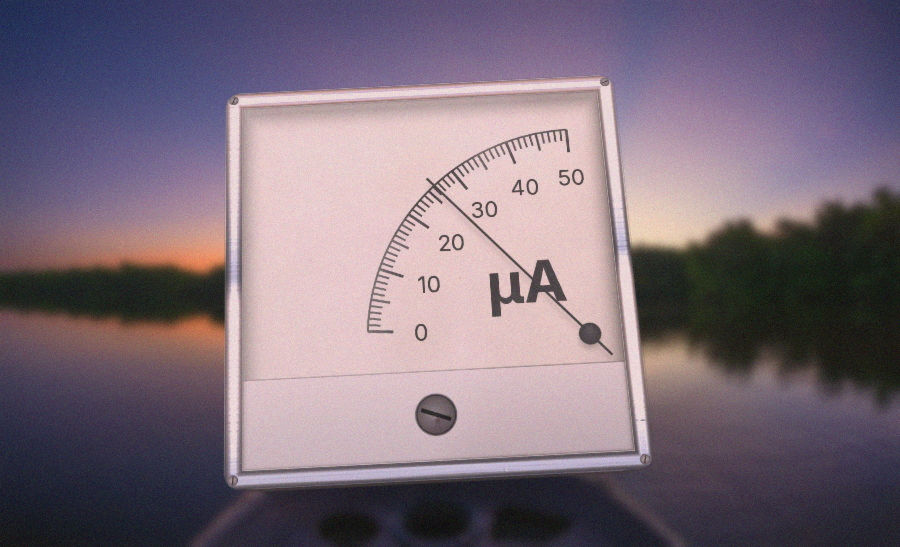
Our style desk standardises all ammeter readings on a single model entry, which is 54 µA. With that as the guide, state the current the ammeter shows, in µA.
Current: 26 µA
